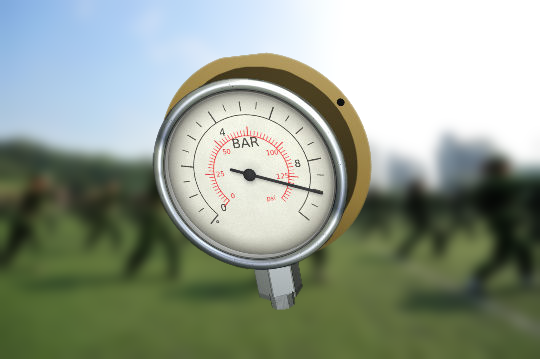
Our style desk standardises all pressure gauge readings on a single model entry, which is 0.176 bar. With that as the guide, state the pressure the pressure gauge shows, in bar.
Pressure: 9 bar
